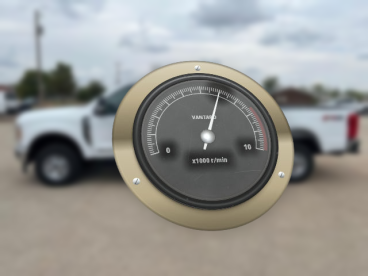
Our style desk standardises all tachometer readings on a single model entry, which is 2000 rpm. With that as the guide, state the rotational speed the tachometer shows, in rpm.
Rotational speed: 6000 rpm
